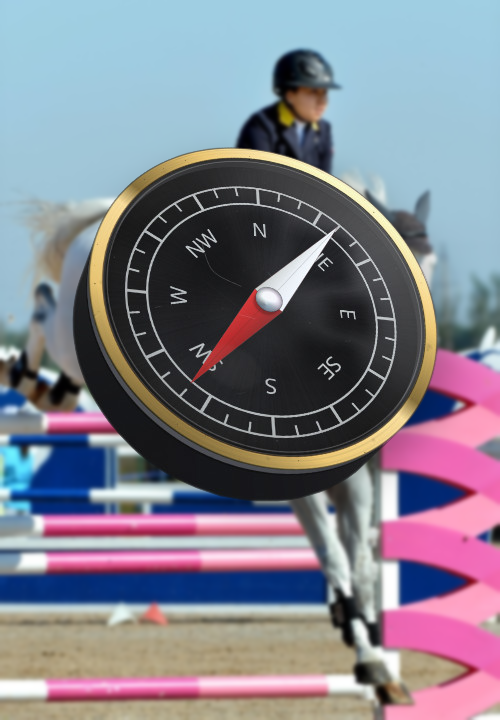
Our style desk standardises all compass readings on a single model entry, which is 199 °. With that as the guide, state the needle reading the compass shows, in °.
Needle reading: 220 °
